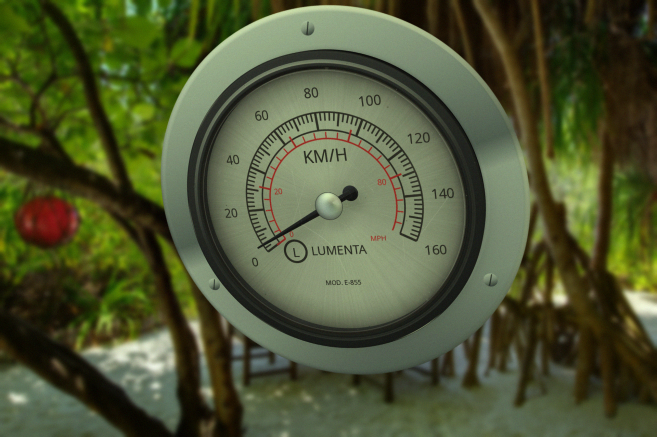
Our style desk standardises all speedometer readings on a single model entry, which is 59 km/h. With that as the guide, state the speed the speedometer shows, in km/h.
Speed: 4 km/h
